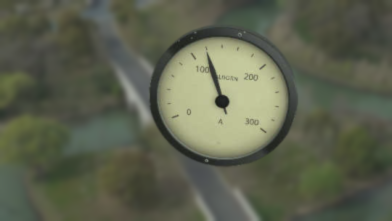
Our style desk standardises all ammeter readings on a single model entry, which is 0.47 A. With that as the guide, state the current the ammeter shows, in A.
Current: 120 A
